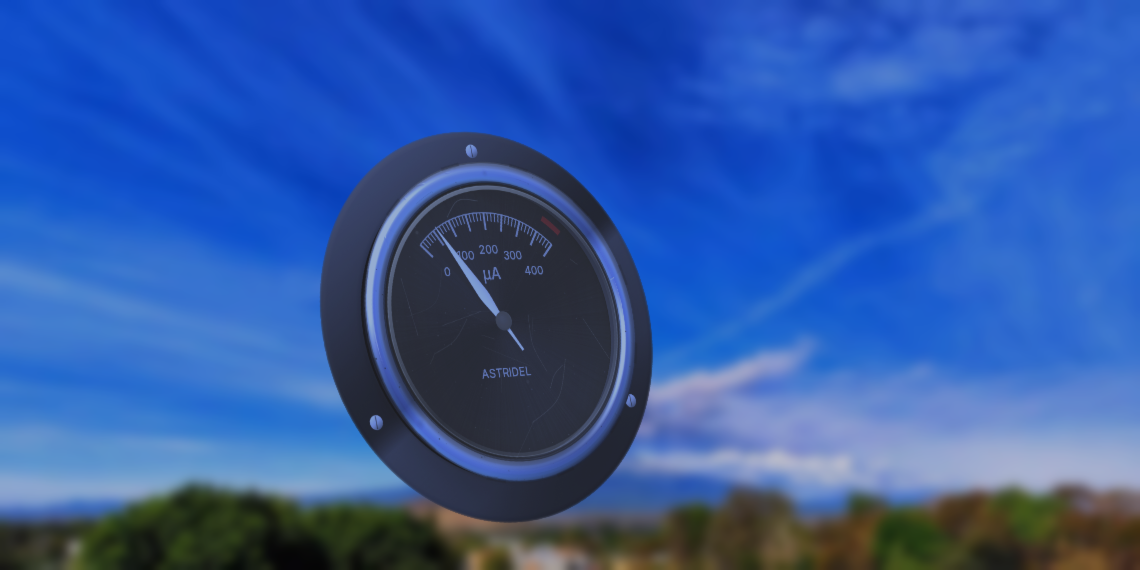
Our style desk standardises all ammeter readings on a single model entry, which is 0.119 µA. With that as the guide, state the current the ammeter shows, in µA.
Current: 50 µA
